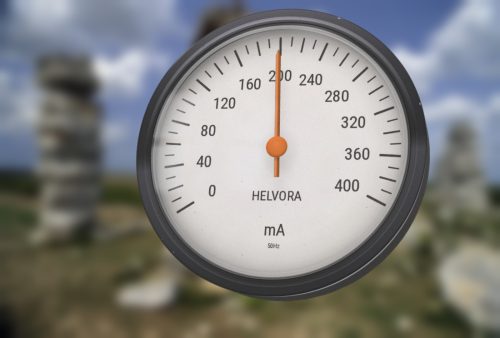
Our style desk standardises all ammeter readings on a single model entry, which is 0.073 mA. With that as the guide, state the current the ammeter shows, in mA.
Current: 200 mA
